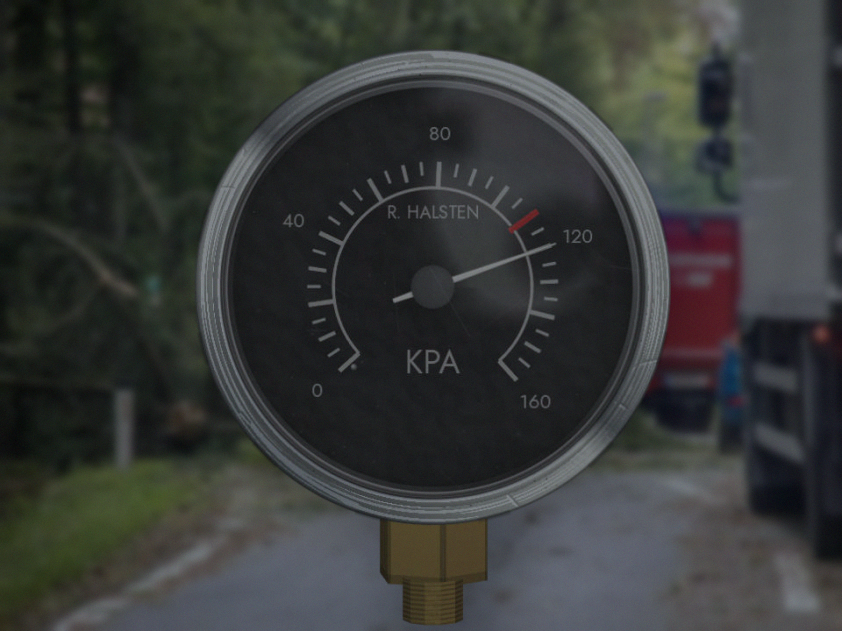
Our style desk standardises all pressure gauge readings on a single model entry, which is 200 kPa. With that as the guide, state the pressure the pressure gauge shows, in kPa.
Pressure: 120 kPa
